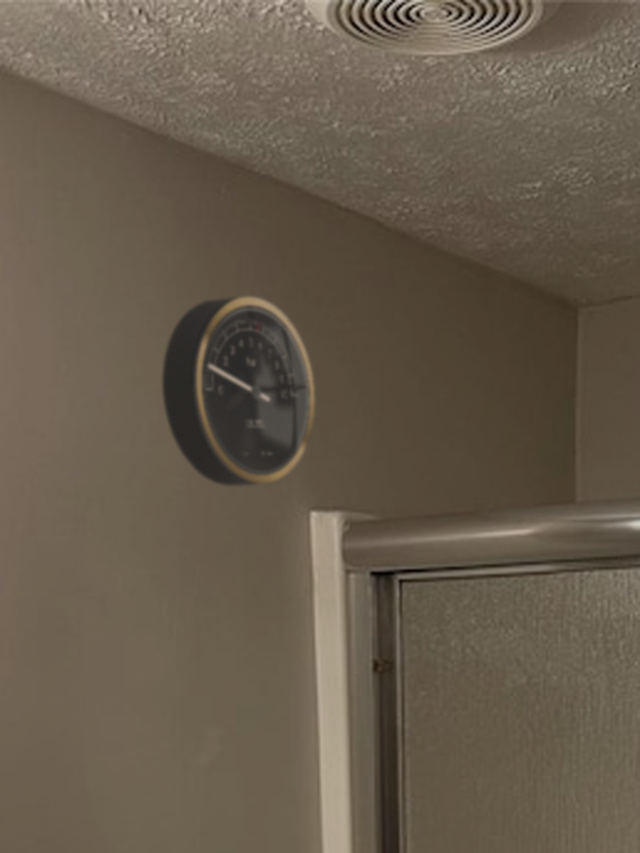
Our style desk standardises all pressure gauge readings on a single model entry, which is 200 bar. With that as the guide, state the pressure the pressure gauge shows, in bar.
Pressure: 1 bar
